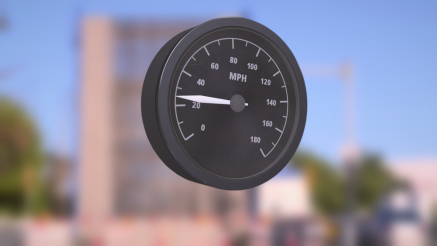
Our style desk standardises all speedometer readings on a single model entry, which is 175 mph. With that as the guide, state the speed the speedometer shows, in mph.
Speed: 25 mph
